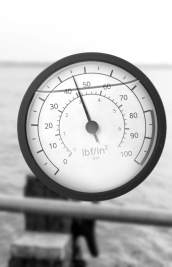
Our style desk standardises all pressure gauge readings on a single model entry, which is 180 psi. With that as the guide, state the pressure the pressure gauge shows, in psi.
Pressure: 45 psi
